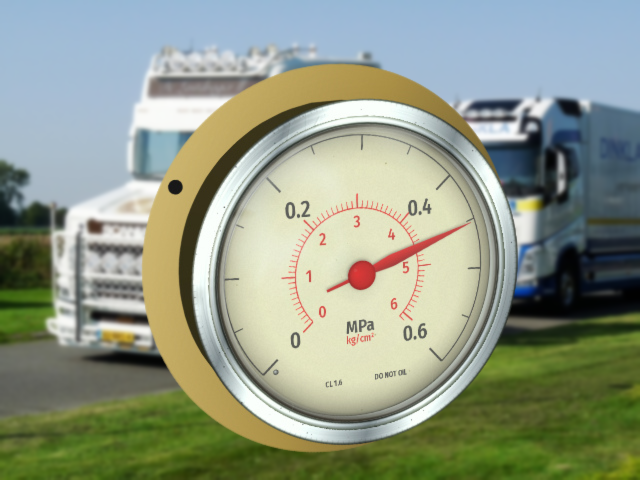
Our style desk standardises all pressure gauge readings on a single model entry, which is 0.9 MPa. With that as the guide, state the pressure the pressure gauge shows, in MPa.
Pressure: 0.45 MPa
